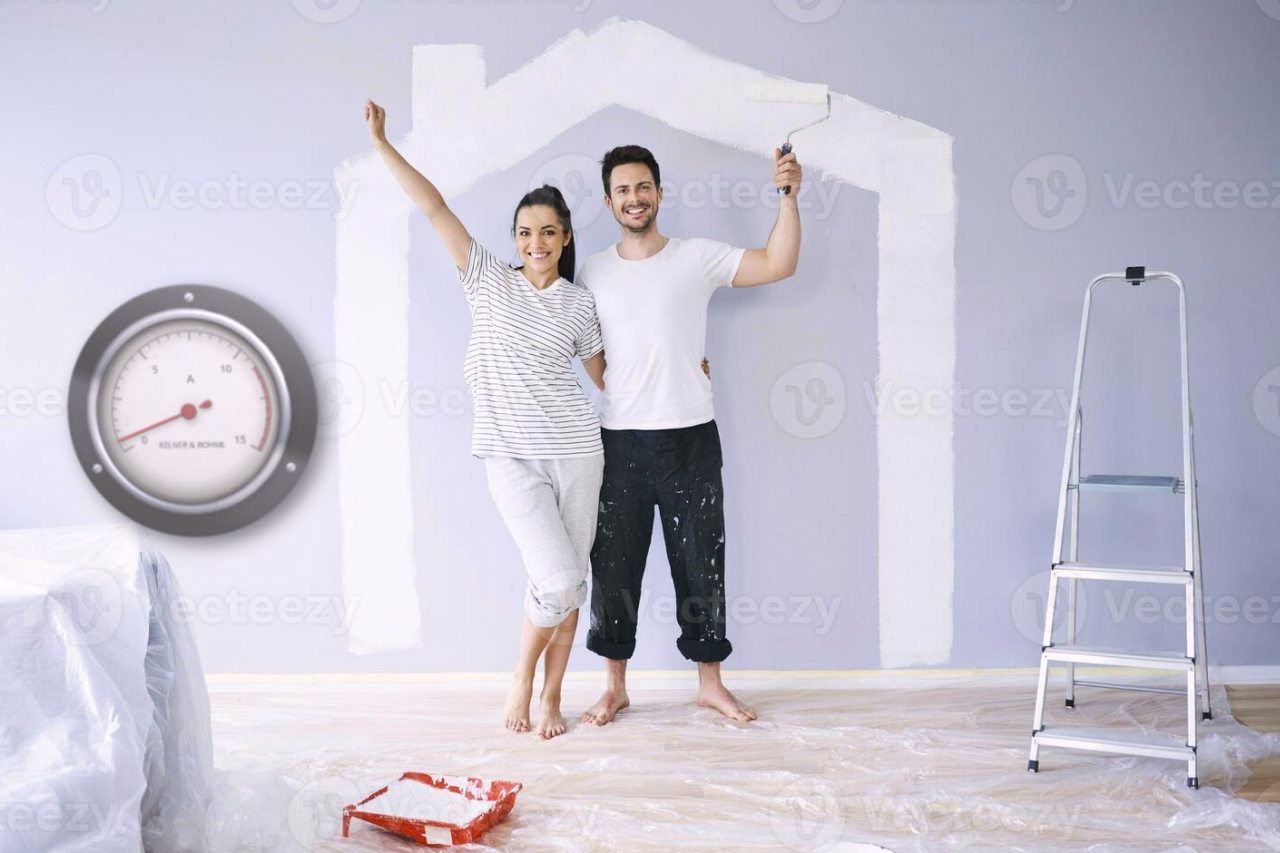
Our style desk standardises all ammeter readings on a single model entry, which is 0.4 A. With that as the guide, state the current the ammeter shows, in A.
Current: 0.5 A
